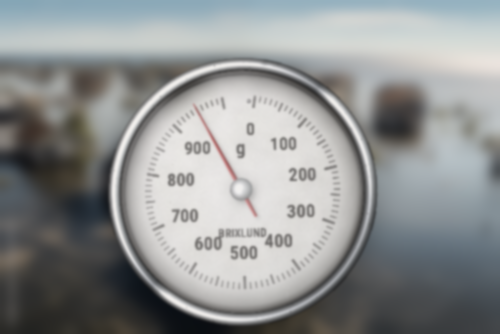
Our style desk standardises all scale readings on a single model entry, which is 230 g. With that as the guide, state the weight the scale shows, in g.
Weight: 950 g
